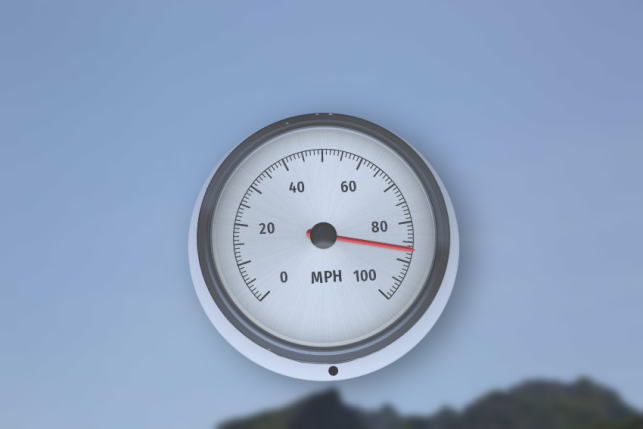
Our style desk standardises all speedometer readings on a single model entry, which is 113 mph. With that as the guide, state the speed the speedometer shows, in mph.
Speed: 87 mph
